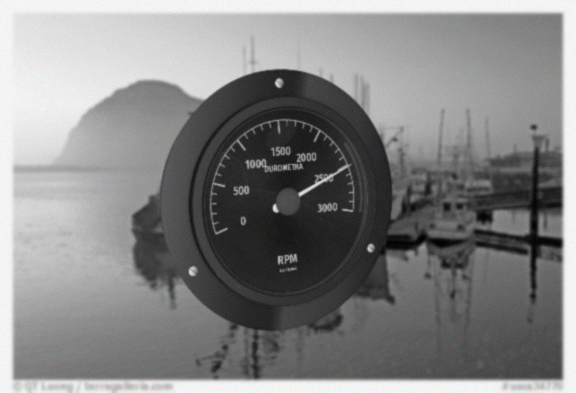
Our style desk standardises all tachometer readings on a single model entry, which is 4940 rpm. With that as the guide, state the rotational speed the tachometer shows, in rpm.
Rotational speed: 2500 rpm
